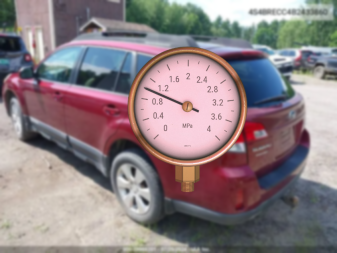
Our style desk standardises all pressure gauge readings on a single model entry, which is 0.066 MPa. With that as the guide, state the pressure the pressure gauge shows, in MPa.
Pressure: 1 MPa
